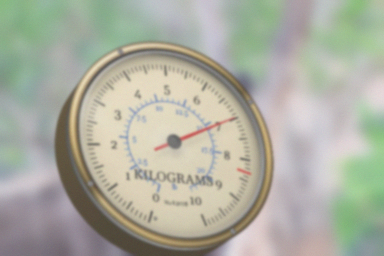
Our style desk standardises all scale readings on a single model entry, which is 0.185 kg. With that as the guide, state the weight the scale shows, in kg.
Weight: 7 kg
